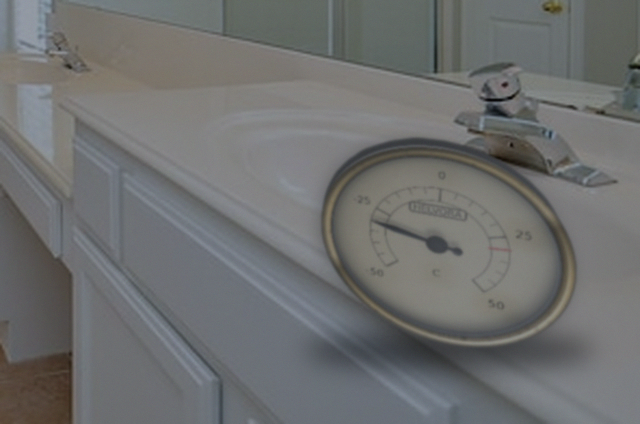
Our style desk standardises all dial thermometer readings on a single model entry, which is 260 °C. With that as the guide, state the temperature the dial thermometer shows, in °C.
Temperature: -30 °C
